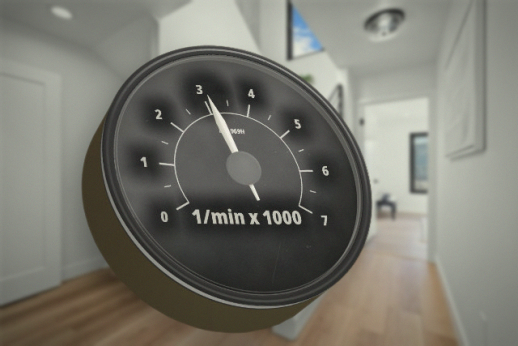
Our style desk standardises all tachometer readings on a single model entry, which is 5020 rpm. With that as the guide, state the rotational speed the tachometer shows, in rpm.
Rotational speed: 3000 rpm
